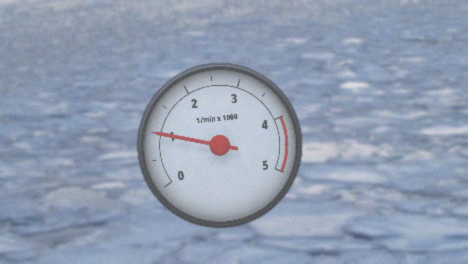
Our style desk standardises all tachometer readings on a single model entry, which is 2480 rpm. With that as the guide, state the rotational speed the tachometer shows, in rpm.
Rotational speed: 1000 rpm
